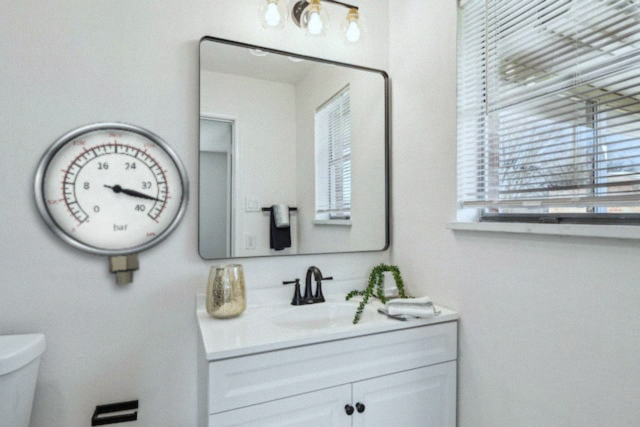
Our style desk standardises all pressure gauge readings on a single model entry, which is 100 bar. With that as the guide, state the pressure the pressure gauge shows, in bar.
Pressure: 36 bar
